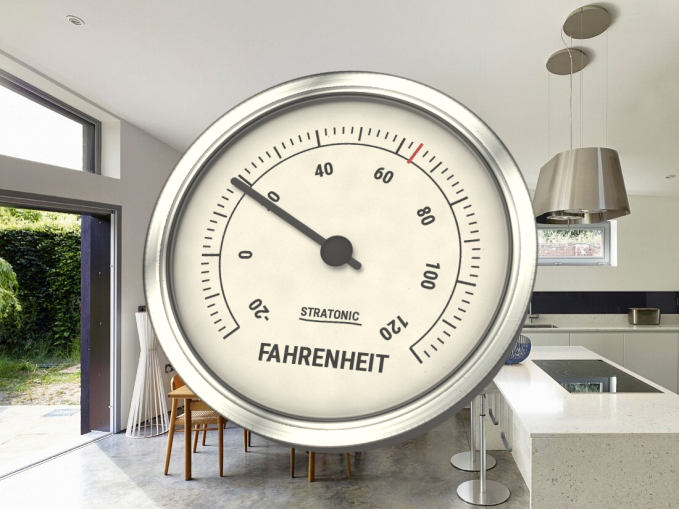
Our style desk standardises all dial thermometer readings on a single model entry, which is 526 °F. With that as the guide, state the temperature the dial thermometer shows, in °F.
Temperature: 18 °F
